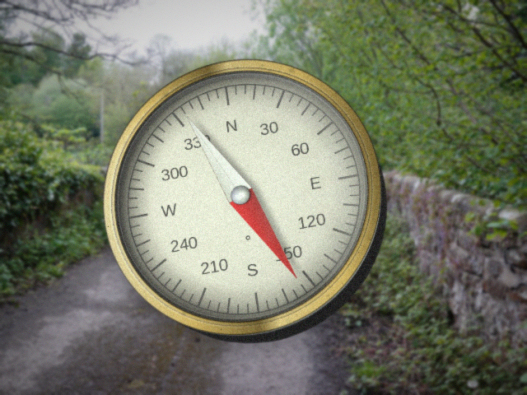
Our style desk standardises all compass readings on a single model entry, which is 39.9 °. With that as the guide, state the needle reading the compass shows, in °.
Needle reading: 155 °
